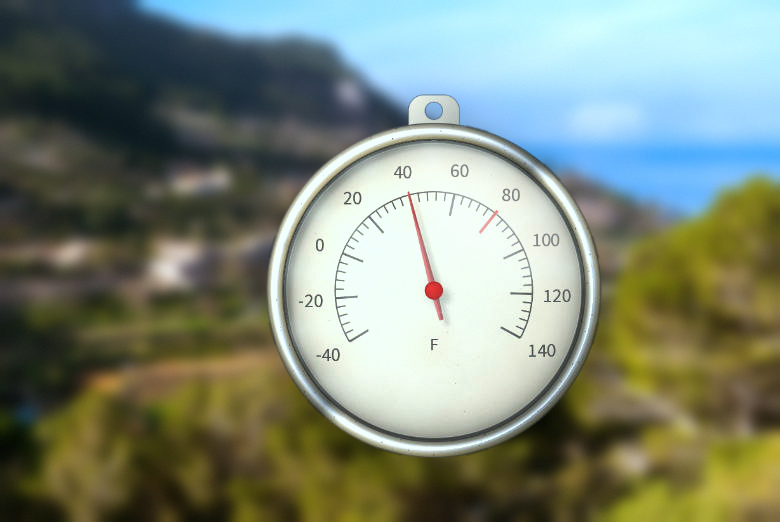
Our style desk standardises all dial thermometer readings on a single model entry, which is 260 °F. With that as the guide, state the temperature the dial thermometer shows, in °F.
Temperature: 40 °F
